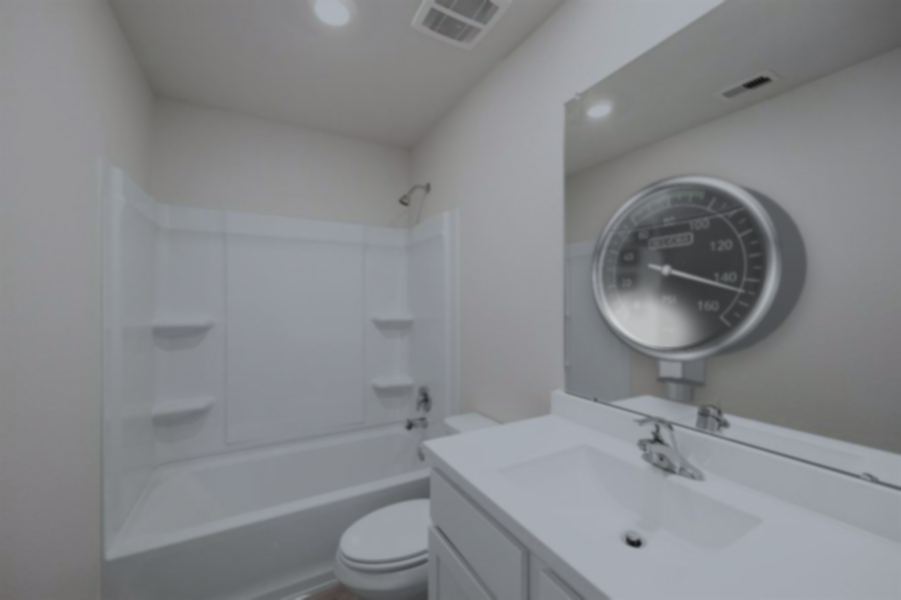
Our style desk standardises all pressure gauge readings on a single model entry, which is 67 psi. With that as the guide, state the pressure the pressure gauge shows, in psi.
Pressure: 145 psi
